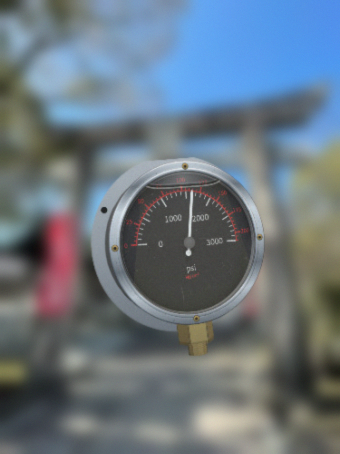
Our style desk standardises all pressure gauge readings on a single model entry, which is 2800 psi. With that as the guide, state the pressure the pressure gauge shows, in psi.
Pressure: 1600 psi
